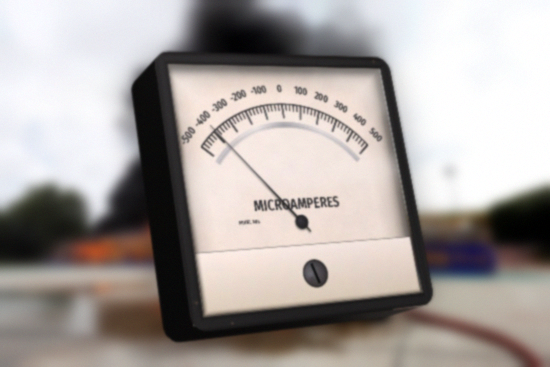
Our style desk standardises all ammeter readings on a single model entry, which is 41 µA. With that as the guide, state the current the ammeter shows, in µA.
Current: -400 µA
